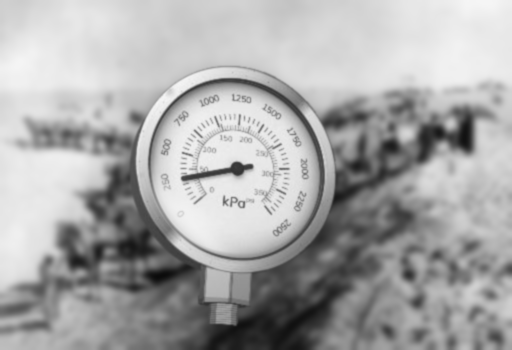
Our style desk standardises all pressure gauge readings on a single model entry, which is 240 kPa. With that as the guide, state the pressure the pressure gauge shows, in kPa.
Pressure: 250 kPa
